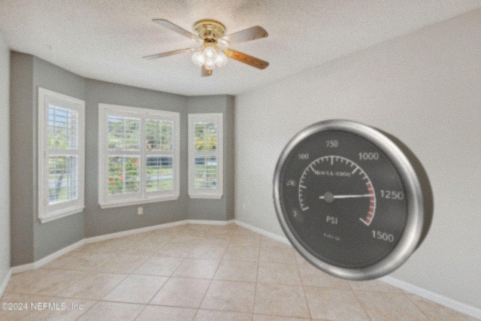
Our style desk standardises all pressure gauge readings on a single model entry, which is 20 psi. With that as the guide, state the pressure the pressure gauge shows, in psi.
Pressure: 1250 psi
